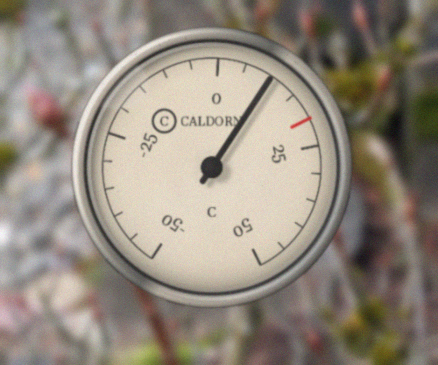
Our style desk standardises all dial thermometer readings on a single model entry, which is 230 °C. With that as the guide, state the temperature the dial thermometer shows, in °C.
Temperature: 10 °C
